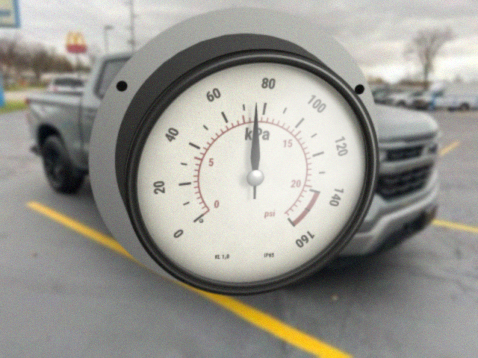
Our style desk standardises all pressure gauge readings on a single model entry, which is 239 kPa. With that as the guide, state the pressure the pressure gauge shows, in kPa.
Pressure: 75 kPa
